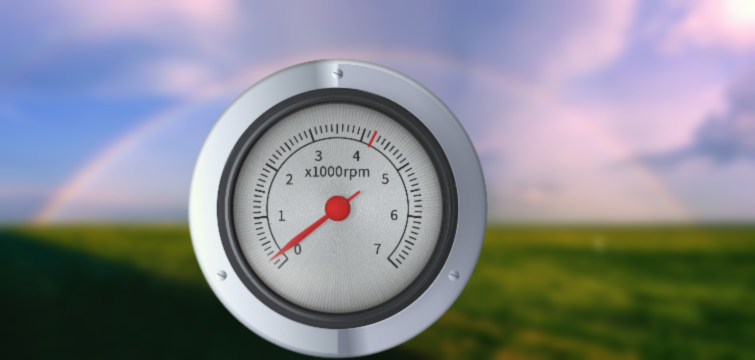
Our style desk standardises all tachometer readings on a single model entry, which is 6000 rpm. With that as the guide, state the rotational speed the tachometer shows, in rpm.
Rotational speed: 200 rpm
